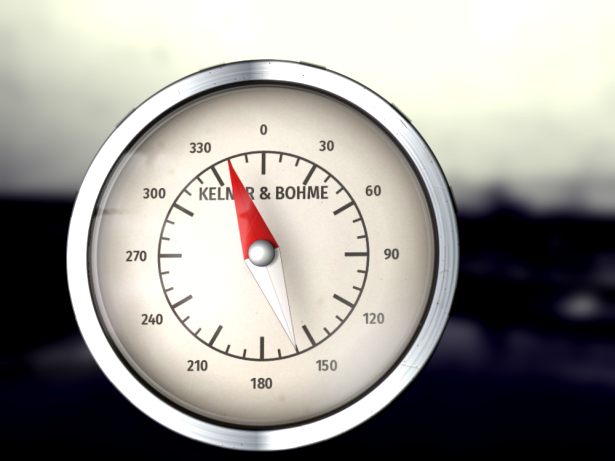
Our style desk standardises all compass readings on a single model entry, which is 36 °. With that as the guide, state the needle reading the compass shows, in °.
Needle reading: 340 °
